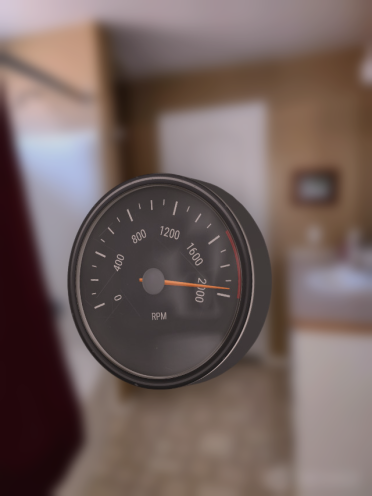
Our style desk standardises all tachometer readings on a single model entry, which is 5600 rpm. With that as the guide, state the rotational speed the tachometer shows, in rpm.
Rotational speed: 1950 rpm
